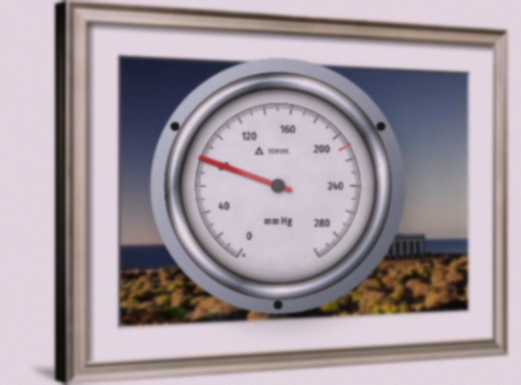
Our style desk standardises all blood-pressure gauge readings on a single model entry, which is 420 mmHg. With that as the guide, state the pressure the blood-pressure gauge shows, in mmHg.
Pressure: 80 mmHg
